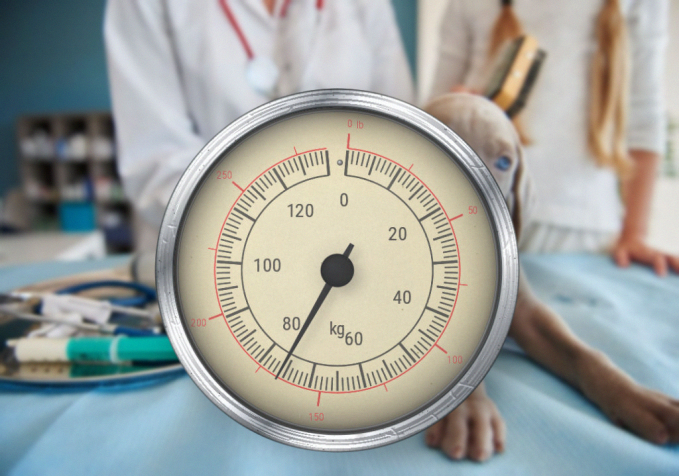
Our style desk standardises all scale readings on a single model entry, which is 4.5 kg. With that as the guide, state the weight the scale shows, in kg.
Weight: 76 kg
